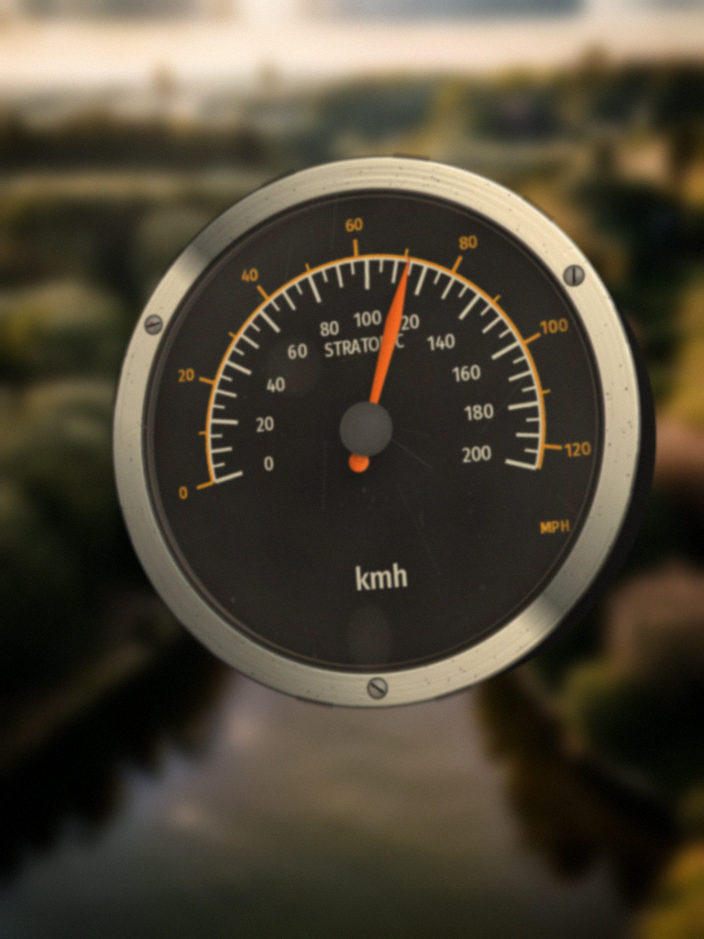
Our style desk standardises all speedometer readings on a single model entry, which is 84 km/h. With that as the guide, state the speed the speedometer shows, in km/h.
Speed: 115 km/h
